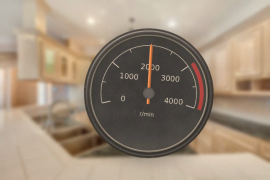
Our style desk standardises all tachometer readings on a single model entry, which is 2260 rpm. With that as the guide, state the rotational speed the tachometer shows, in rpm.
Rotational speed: 2000 rpm
